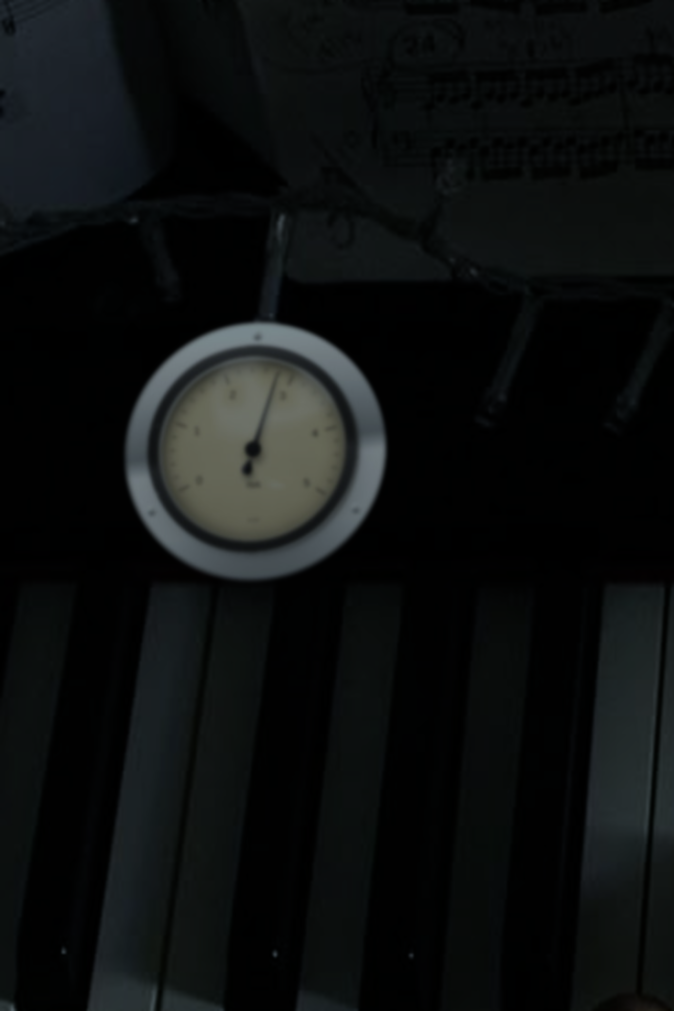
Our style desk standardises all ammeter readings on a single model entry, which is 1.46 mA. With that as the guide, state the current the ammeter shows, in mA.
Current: 2.8 mA
